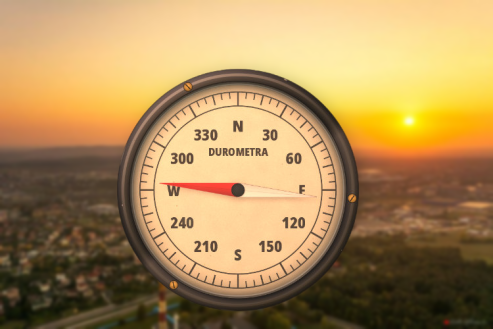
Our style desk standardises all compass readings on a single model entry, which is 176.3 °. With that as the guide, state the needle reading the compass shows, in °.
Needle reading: 275 °
